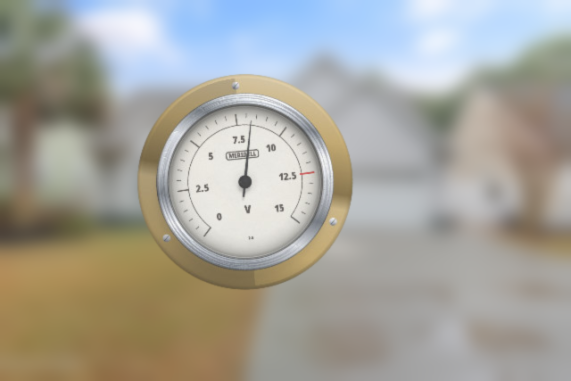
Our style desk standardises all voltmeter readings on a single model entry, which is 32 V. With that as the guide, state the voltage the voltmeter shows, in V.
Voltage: 8.25 V
